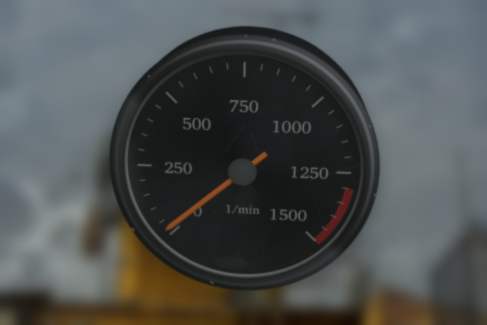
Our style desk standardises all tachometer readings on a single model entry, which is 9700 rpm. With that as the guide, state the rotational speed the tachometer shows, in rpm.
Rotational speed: 25 rpm
